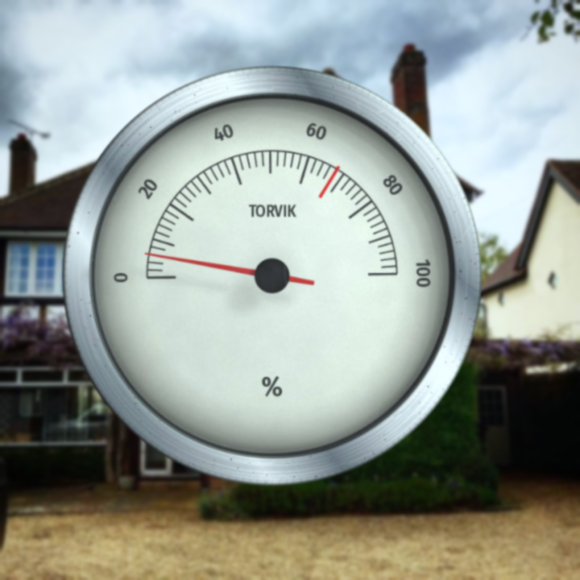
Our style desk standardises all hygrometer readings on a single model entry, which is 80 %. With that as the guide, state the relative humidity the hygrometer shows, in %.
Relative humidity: 6 %
